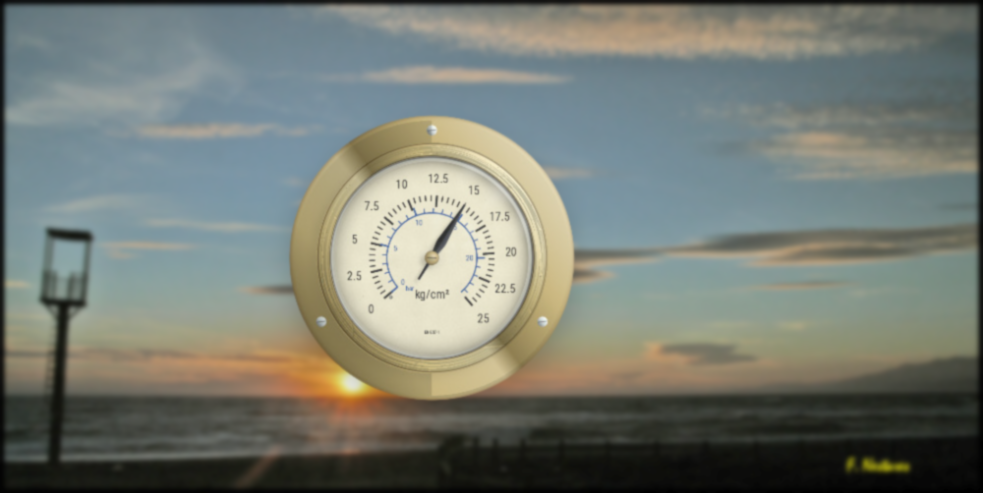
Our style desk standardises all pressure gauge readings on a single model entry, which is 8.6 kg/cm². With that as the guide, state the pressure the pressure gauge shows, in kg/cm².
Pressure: 15 kg/cm²
